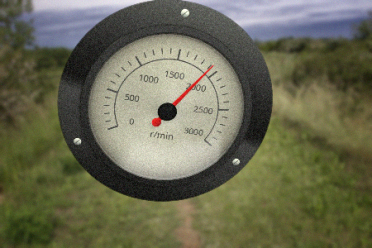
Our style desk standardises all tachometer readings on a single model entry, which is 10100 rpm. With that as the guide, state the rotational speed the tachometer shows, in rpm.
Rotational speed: 1900 rpm
